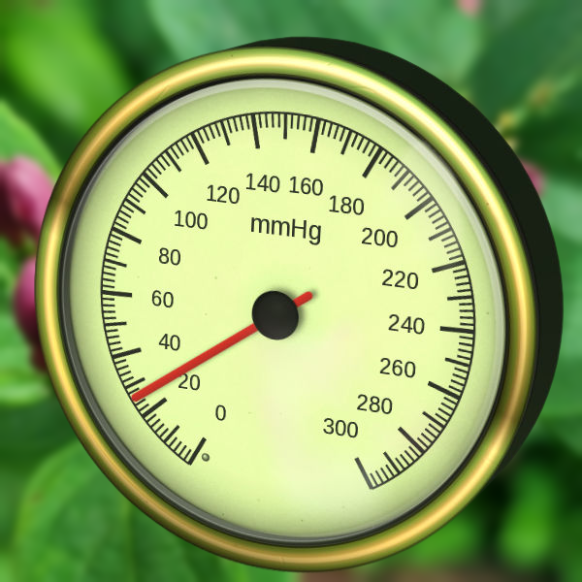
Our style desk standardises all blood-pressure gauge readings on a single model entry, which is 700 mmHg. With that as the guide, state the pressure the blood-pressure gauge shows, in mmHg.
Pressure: 26 mmHg
